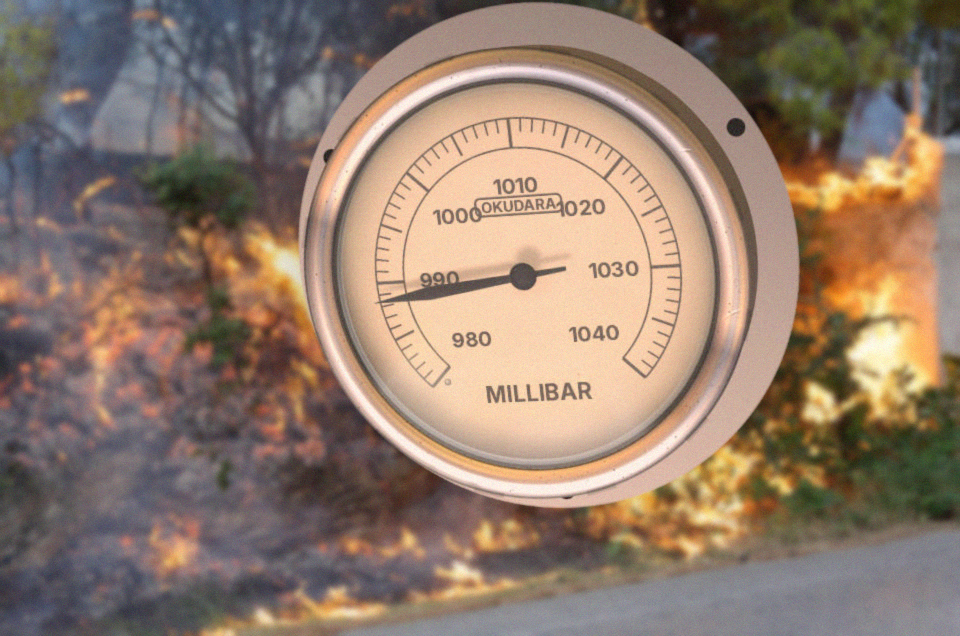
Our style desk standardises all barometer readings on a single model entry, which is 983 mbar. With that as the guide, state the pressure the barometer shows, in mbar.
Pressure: 988.5 mbar
